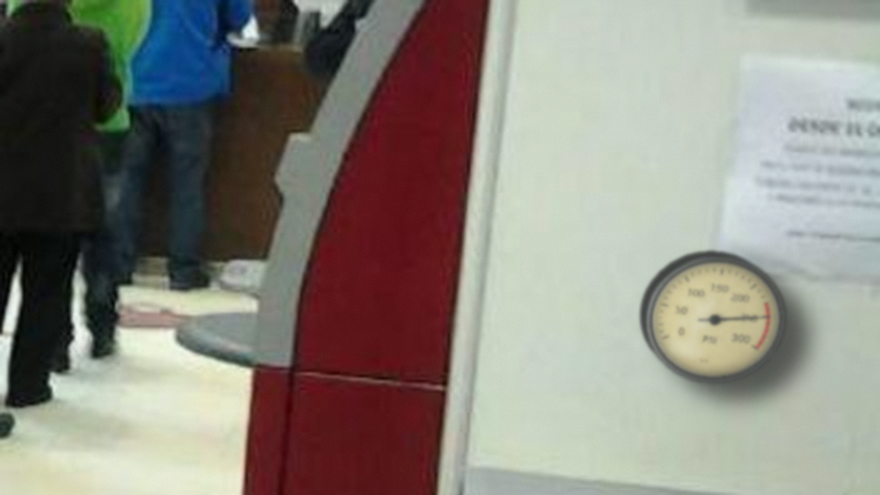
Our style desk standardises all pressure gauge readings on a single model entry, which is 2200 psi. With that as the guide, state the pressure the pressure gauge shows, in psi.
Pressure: 250 psi
